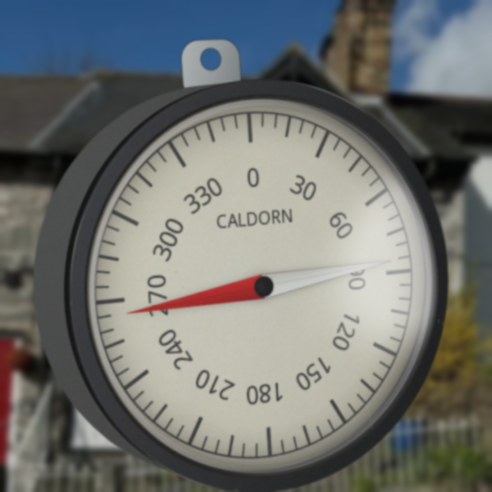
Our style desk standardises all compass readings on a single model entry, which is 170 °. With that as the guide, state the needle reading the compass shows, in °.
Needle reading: 265 °
